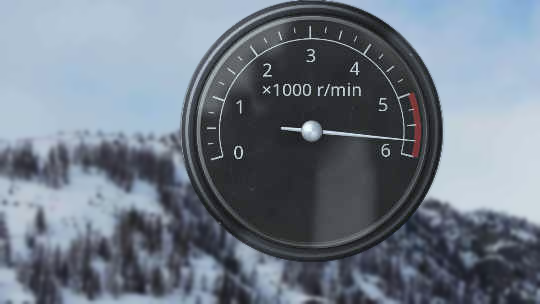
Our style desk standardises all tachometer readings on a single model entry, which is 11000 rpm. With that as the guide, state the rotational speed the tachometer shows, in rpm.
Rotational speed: 5750 rpm
